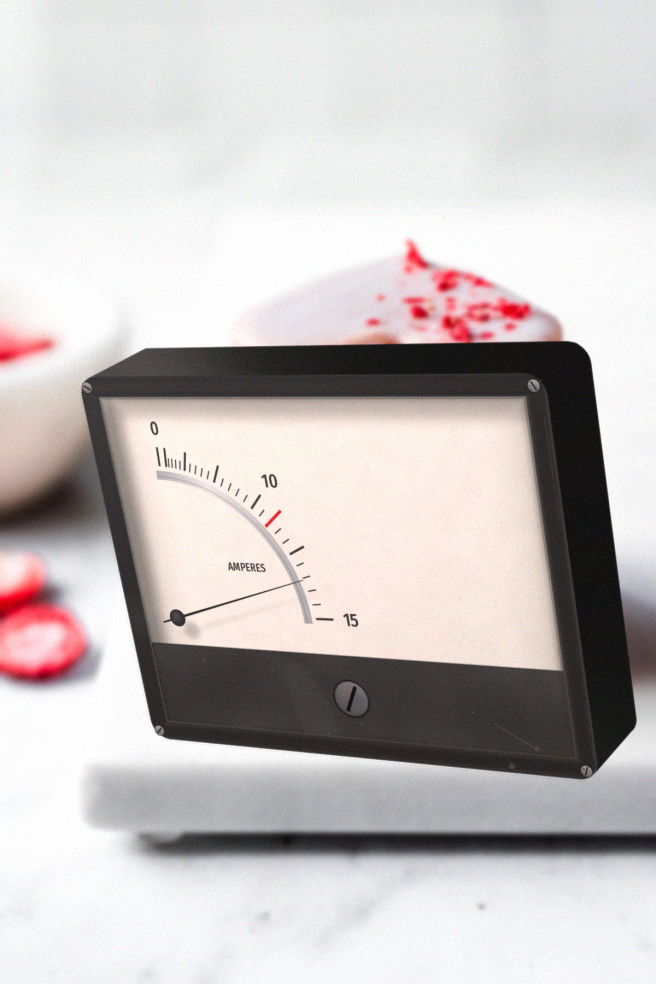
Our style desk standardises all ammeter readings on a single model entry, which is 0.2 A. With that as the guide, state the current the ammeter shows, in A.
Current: 13.5 A
